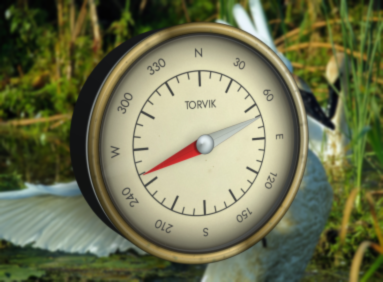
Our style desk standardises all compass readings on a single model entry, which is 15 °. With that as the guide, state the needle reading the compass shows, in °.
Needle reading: 250 °
